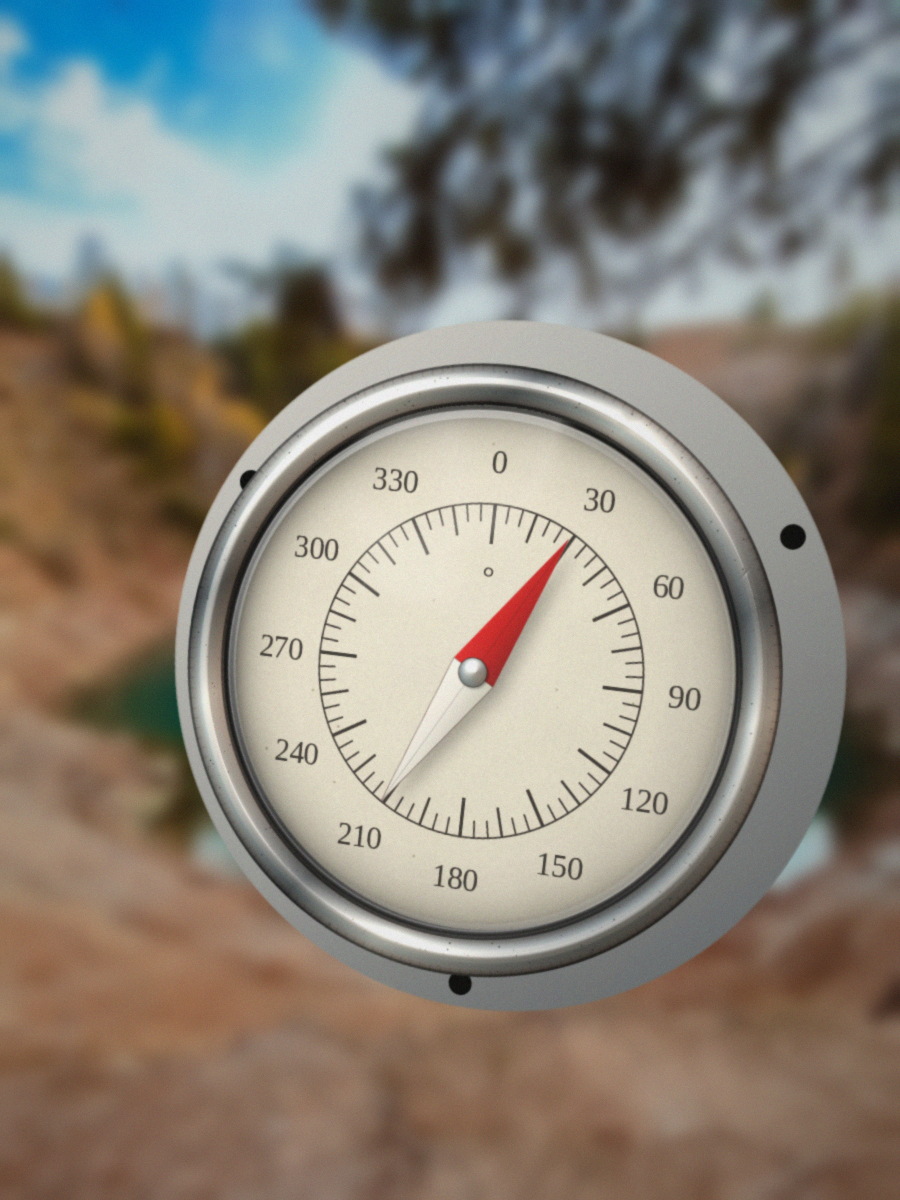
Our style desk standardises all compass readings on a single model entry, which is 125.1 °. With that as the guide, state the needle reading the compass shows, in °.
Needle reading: 30 °
